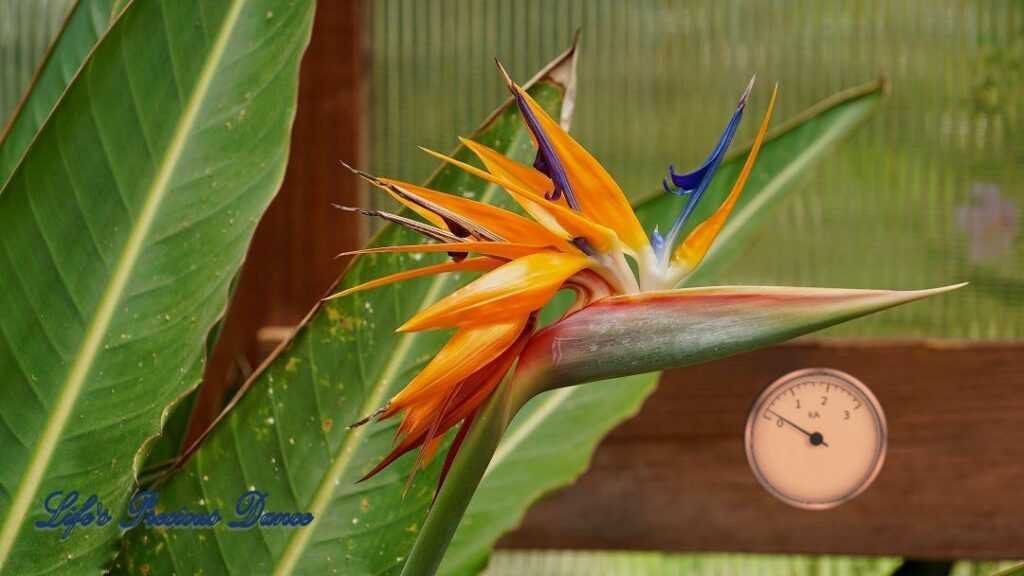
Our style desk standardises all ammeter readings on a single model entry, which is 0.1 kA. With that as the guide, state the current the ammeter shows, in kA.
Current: 0.2 kA
